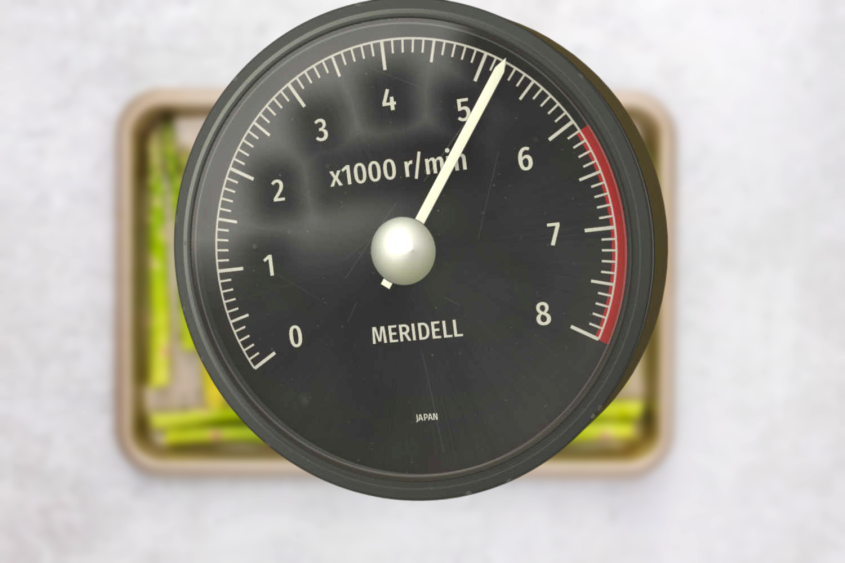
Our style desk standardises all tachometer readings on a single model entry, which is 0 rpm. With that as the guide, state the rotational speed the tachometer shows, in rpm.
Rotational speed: 5200 rpm
